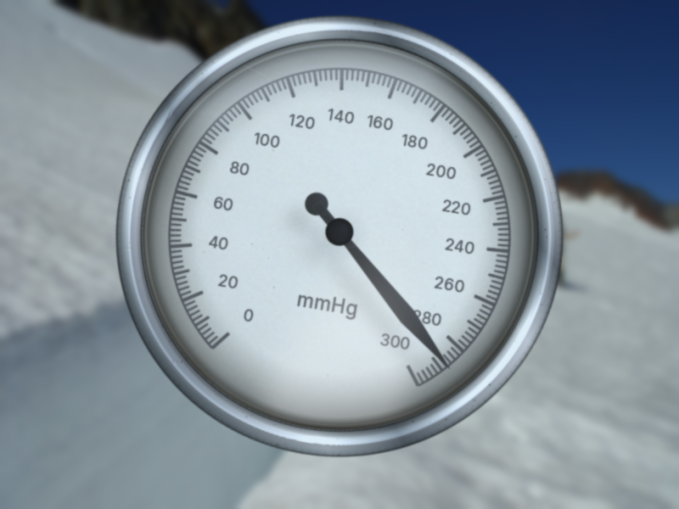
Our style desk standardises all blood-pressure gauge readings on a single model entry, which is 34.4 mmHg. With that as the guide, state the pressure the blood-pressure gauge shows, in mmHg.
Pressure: 288 mmHg
